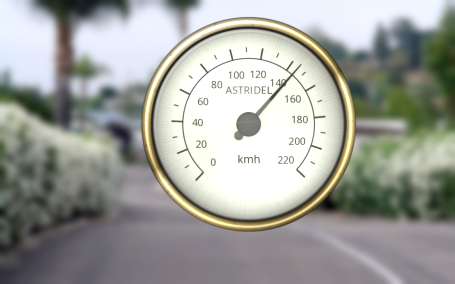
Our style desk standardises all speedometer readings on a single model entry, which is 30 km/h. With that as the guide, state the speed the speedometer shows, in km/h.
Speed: 145 km/h
